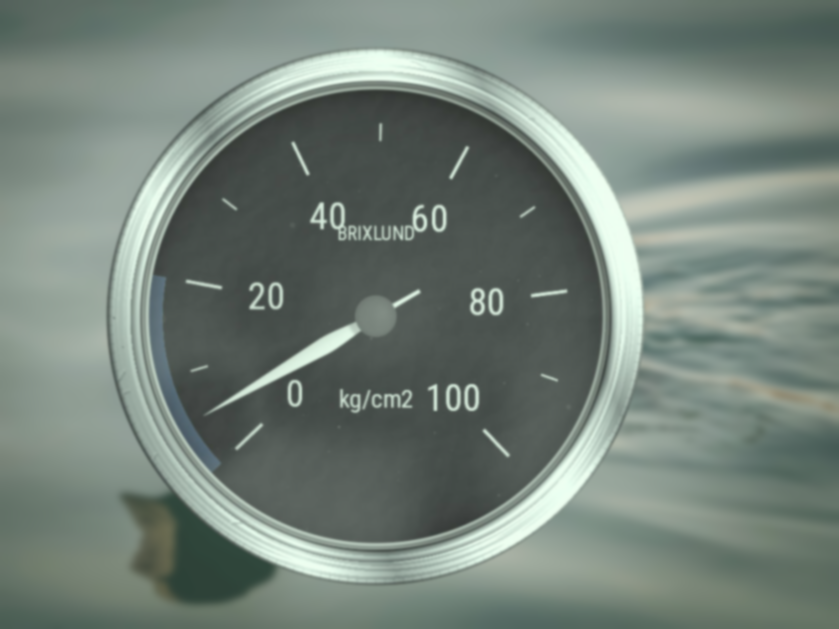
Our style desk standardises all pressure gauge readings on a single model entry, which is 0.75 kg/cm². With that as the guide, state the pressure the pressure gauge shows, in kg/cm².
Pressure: 5 kg/cm²
